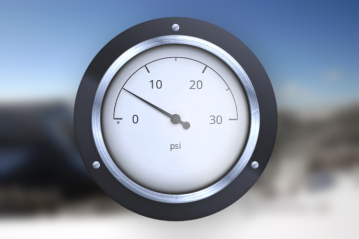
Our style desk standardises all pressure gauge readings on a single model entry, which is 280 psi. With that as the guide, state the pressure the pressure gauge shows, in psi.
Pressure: 5 psi
